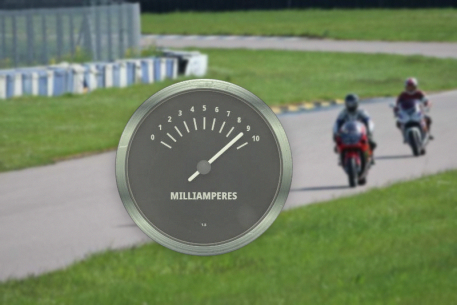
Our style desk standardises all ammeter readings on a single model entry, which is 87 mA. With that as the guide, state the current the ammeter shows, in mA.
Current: 9 mA
